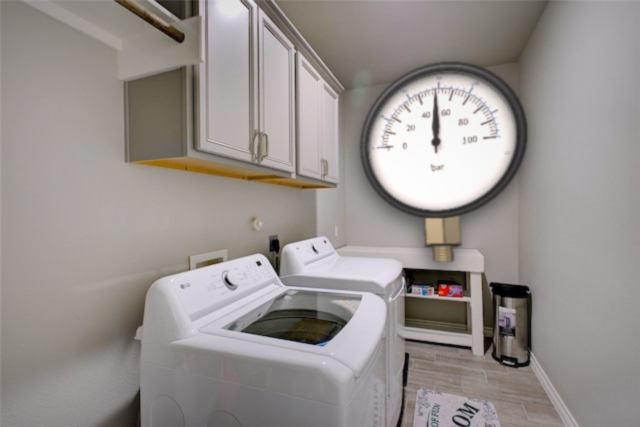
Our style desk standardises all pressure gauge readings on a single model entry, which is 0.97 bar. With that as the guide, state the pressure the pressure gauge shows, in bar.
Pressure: 50 bar
